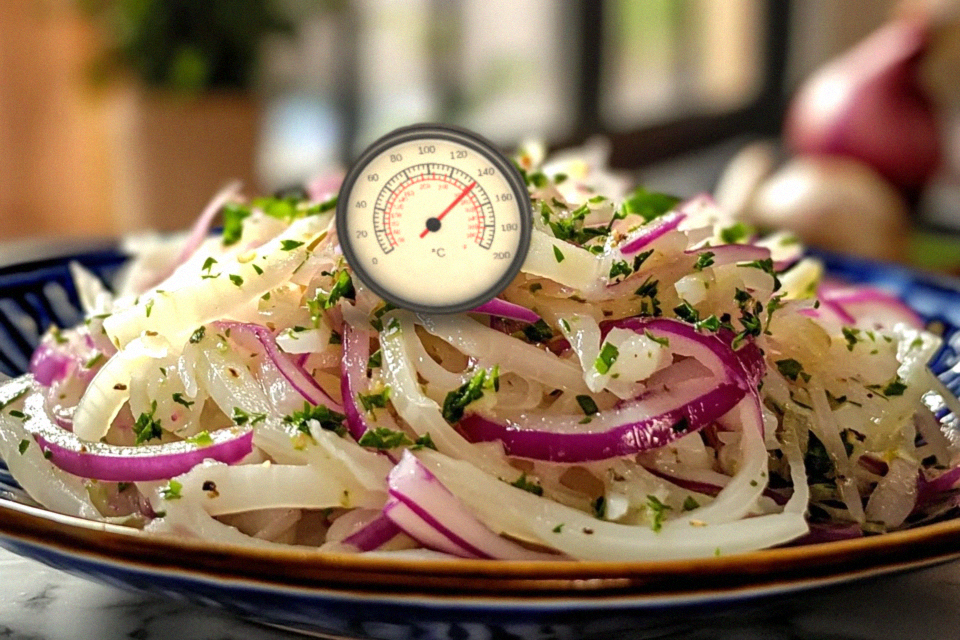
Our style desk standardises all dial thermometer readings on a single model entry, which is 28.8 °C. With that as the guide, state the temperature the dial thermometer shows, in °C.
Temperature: 140 °C
